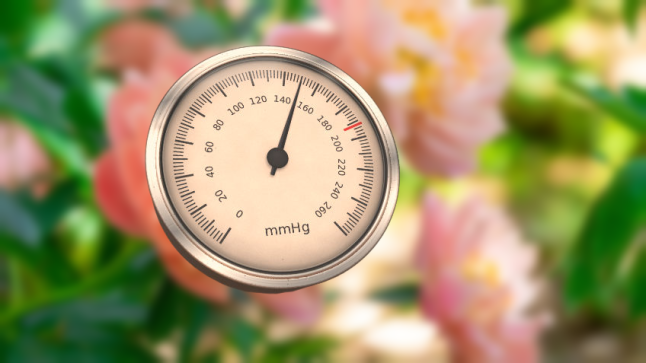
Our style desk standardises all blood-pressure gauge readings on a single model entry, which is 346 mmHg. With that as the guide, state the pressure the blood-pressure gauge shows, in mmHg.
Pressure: 150 mmHg
